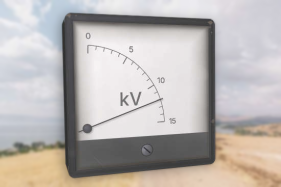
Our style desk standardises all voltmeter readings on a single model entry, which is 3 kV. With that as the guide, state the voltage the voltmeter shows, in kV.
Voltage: 12 kV
